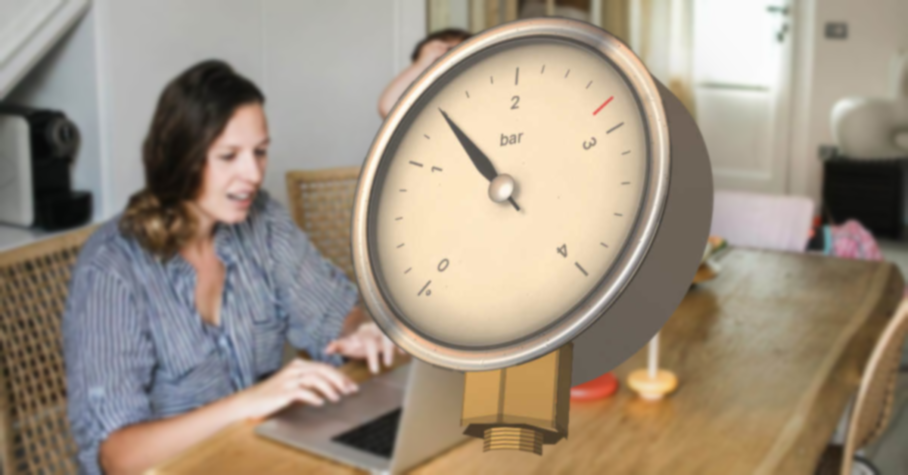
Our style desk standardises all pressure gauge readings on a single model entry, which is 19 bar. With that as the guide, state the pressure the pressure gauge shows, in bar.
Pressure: 1.4 bar
